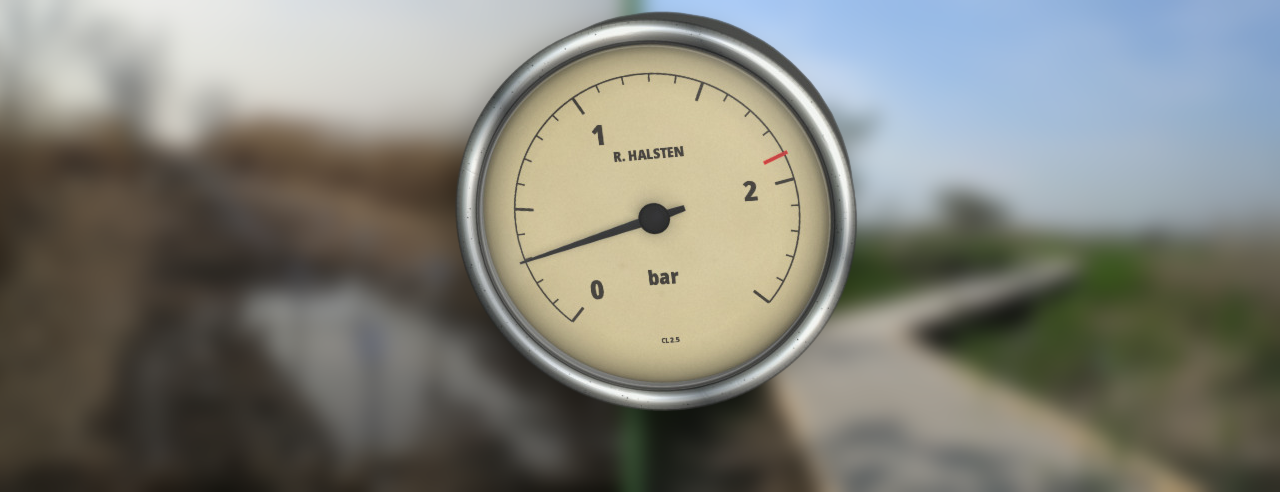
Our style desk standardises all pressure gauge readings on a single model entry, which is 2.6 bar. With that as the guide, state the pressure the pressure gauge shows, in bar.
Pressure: 0.3 bar
